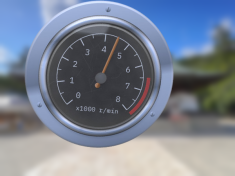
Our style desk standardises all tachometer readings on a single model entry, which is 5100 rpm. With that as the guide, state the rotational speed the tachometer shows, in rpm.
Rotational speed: 4500 rpm
